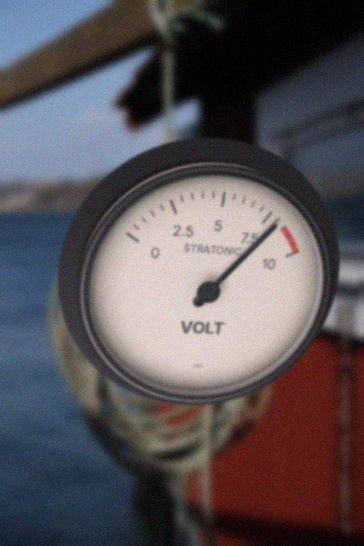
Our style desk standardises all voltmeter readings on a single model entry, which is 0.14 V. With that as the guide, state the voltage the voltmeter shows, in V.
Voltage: 8 V
